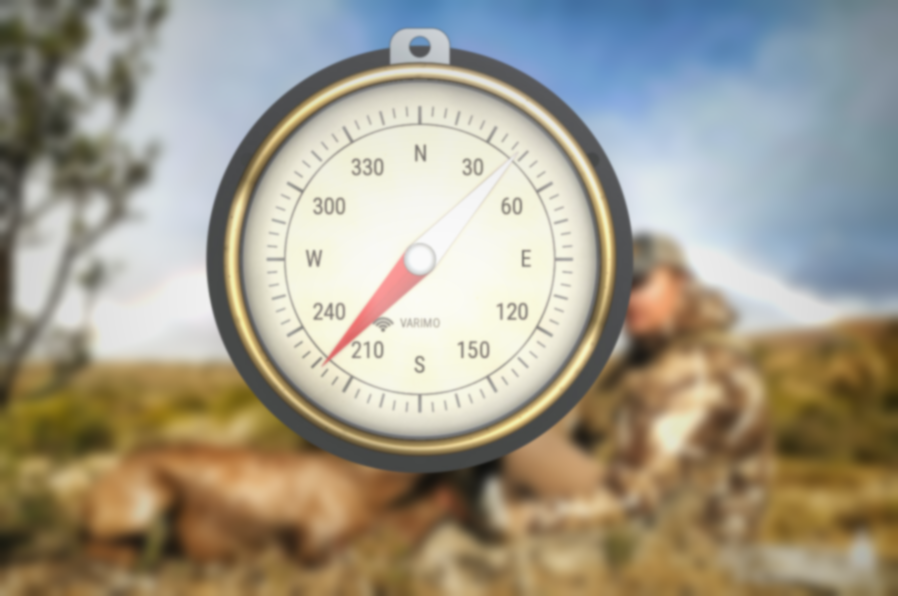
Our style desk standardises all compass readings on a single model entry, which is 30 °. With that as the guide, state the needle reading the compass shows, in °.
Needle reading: 222.5 °
